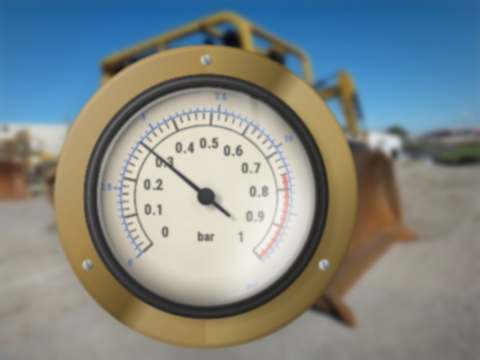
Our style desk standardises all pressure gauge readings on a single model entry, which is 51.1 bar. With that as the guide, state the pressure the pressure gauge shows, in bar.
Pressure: 0.3 bar
